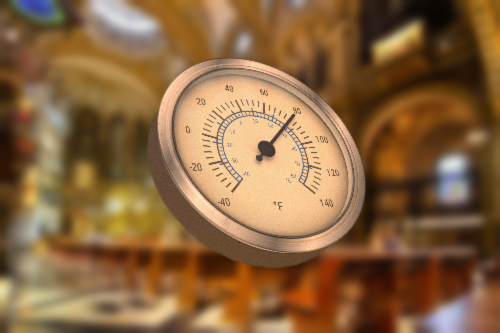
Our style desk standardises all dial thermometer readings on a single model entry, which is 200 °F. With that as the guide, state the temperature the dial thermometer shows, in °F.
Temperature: 80 °F
